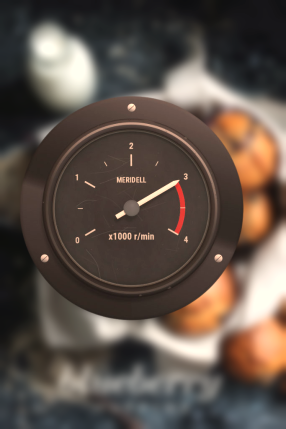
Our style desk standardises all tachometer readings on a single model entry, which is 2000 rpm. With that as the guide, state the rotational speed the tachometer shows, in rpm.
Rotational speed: 3000 rpm
